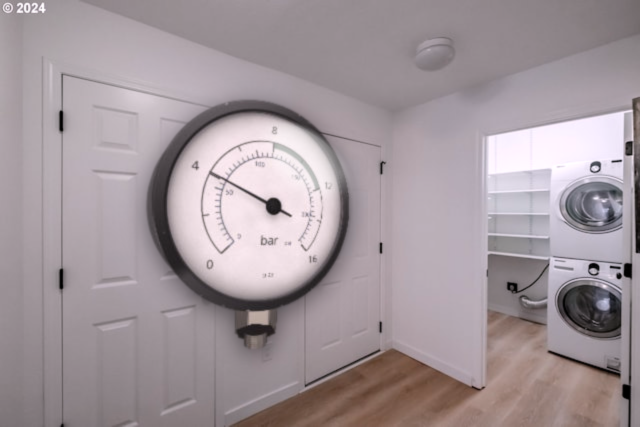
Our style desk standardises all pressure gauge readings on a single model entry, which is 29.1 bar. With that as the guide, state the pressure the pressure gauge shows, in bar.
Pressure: 4 bar
